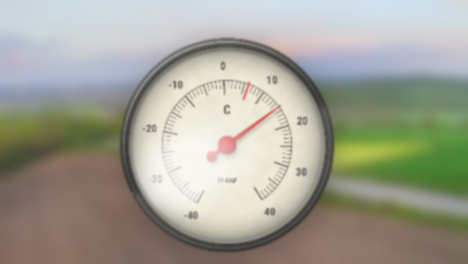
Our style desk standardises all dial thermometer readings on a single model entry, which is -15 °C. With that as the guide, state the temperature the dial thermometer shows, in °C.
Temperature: 15 °C
